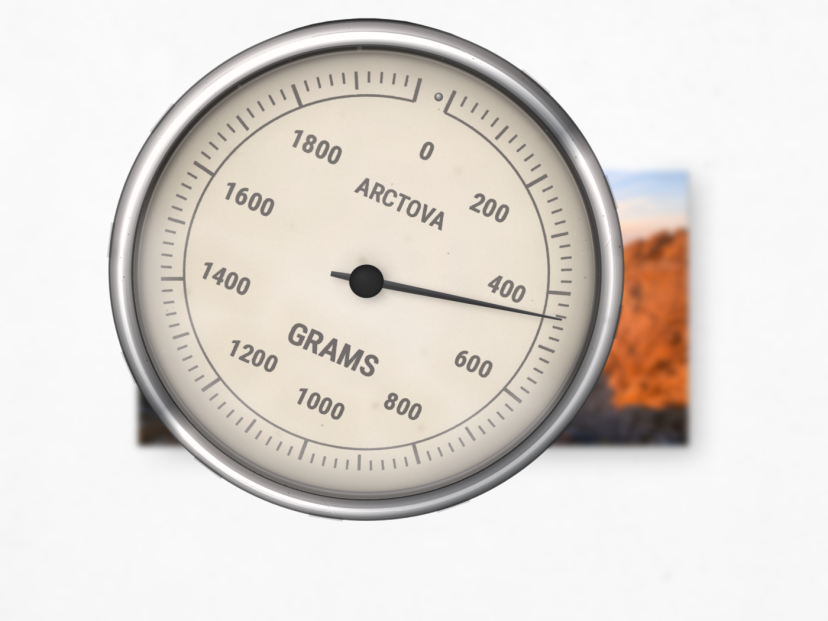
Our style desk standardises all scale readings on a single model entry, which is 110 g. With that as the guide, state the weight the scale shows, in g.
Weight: 440 g
